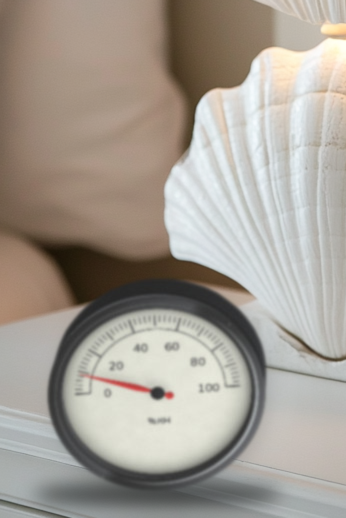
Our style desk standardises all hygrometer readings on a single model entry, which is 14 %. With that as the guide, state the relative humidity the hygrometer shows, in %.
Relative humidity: 10 %
